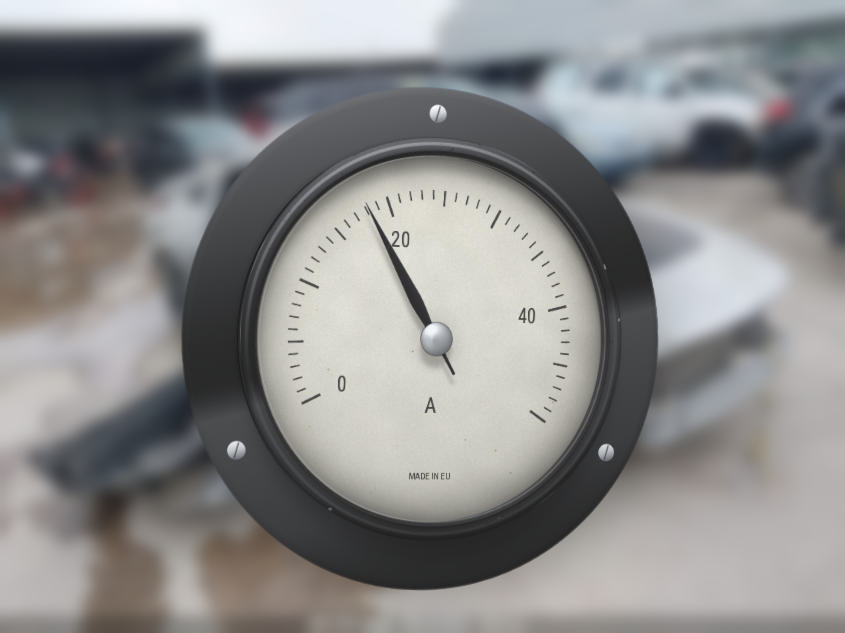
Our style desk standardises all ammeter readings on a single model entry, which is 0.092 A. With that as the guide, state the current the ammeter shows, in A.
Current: 18 A
